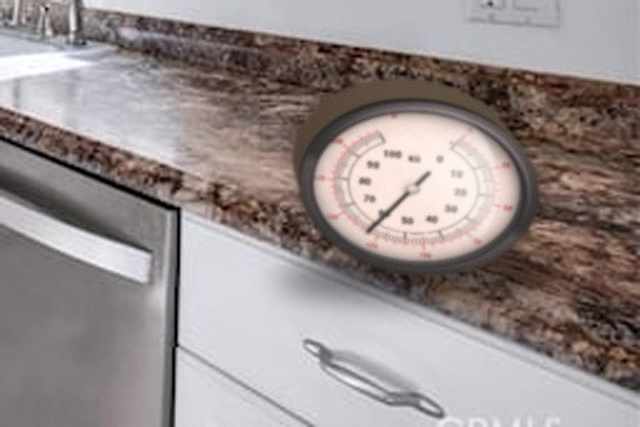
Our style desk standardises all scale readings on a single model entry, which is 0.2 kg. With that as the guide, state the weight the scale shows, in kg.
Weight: 60 kg
